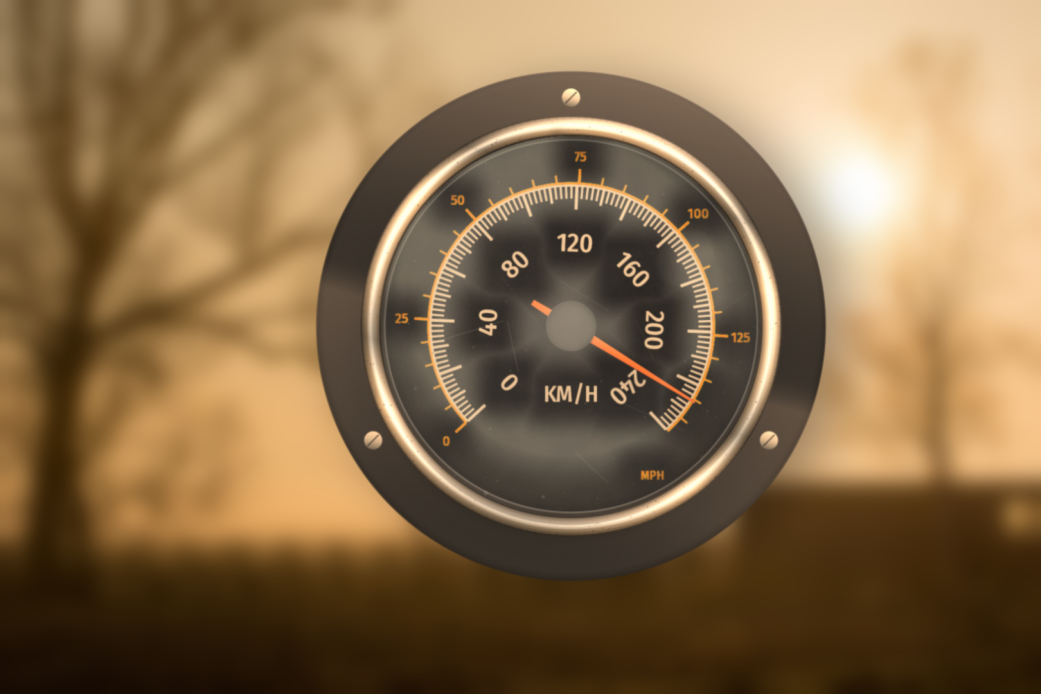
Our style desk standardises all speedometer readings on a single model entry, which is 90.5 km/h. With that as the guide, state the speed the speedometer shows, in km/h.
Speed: 226 km/h
